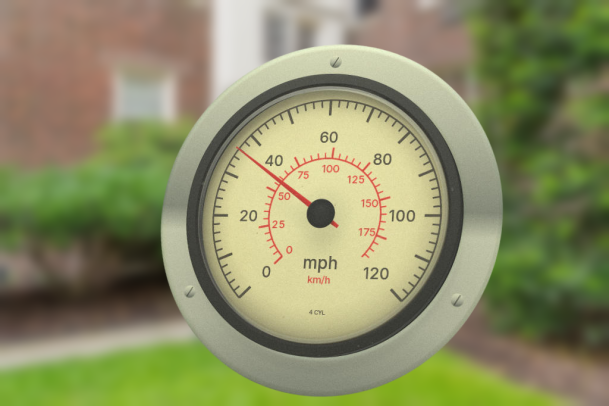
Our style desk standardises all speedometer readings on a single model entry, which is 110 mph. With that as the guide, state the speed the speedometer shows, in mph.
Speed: 36 mph
